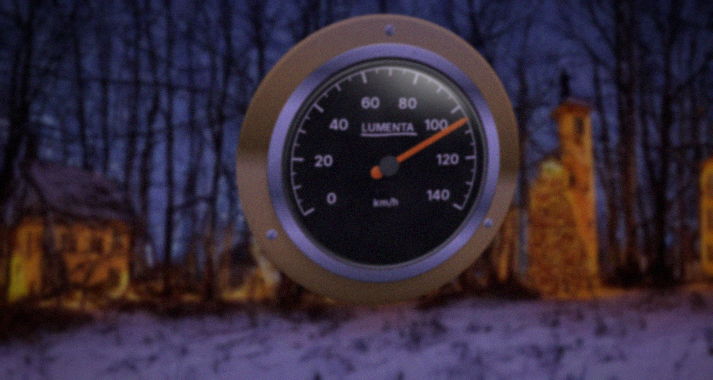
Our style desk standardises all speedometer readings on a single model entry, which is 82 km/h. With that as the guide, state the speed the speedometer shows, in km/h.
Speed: 105 km/h
